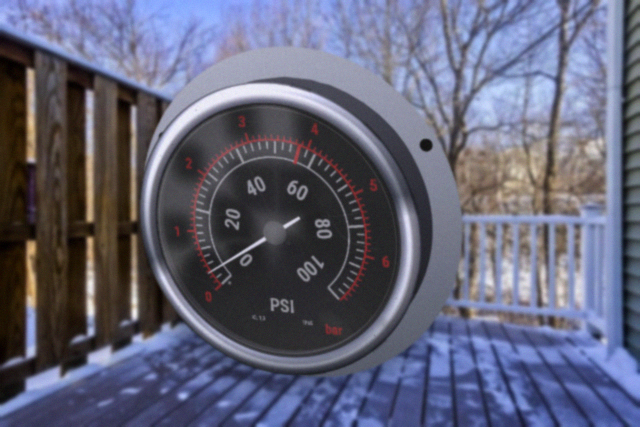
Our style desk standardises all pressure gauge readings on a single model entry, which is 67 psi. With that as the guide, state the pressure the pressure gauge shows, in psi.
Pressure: 4 psi
